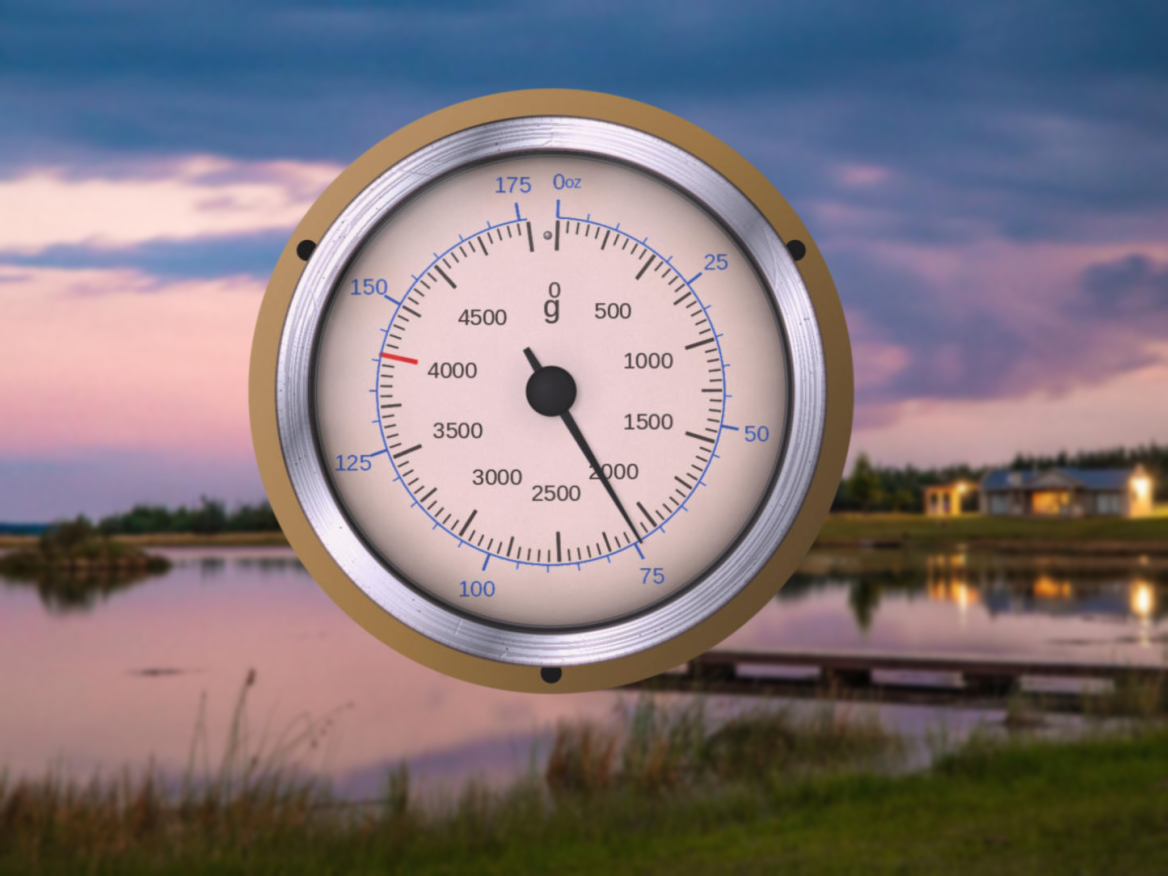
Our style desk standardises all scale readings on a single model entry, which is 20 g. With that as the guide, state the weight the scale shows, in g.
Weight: 2100 g
